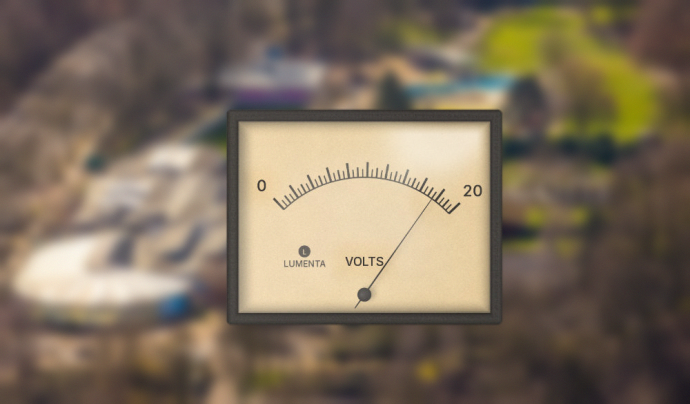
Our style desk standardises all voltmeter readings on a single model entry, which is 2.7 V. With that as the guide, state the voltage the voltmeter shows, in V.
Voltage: 17.5 V
